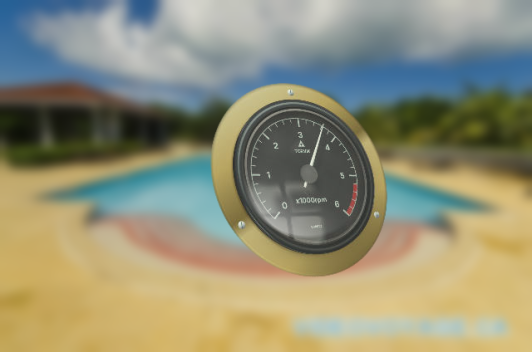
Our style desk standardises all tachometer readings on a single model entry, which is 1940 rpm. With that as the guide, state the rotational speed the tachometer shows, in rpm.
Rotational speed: 3600 rpm
